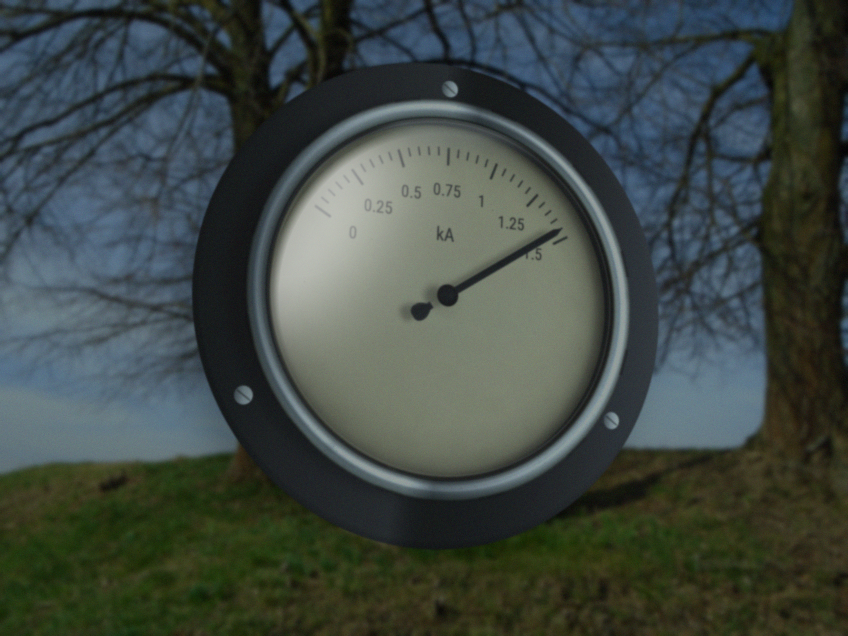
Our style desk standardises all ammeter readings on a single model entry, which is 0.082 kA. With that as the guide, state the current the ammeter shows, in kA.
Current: 1.45 kA
